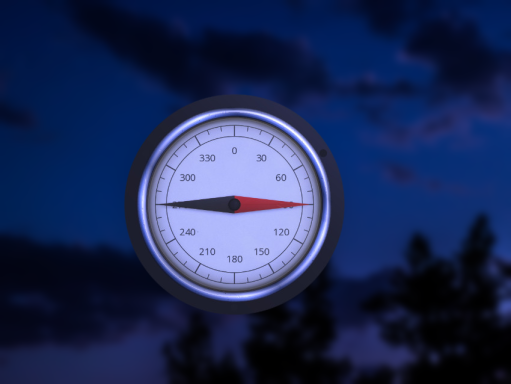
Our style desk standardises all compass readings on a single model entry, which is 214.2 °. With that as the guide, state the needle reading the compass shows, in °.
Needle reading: 90 °
